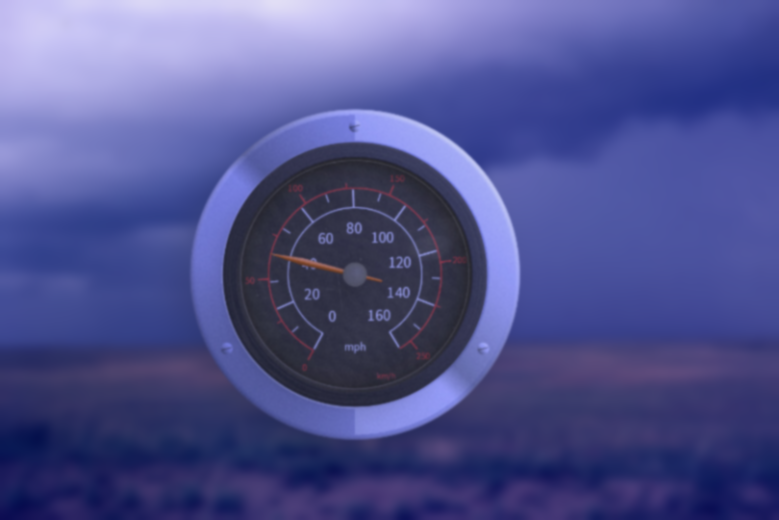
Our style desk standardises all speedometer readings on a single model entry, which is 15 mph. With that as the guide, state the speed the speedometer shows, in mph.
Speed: 40 mph
